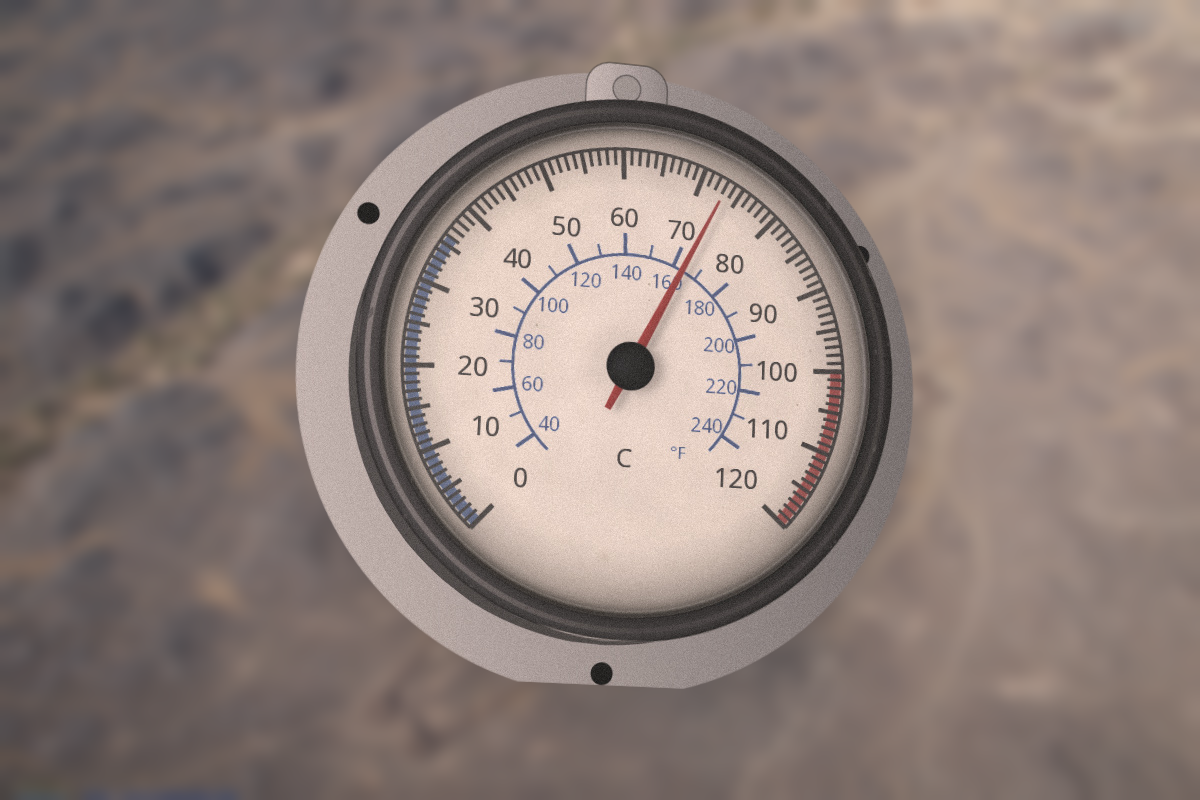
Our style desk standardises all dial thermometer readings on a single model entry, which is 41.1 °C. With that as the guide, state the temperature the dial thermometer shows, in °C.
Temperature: 73 °C
